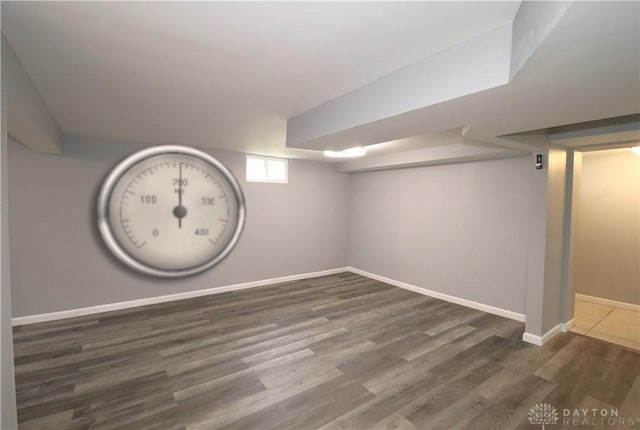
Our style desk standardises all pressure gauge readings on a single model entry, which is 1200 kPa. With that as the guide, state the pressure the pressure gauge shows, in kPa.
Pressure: 200 kPa
